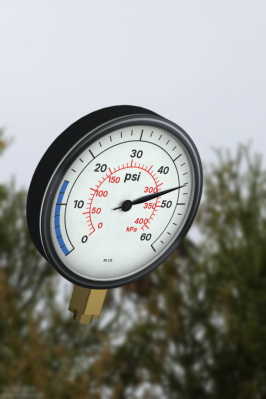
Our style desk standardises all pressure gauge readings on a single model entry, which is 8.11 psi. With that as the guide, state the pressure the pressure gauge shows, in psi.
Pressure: 46 psi
